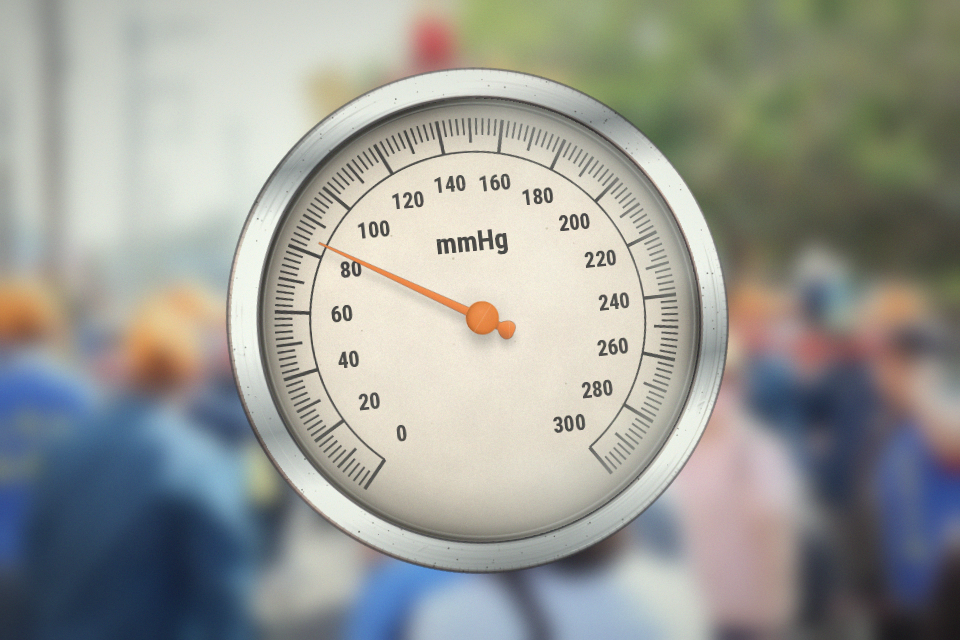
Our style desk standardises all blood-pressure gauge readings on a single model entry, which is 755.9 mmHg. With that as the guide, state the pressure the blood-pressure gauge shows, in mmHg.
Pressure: 84 mmHg
